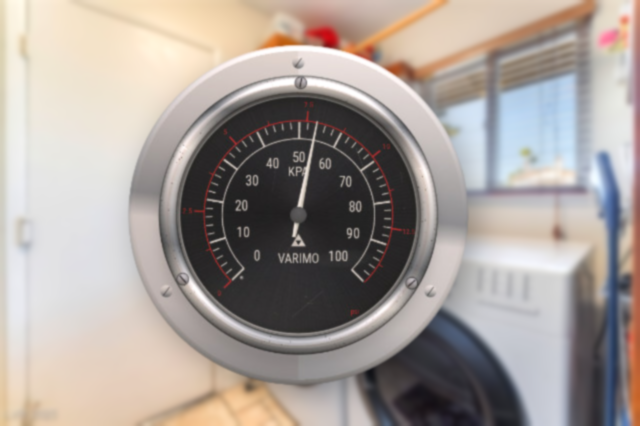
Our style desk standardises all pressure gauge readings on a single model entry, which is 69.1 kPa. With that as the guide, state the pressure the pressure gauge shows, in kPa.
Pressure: 54 kPa
